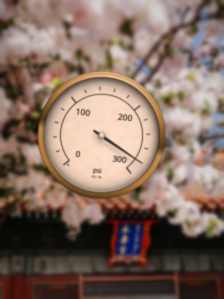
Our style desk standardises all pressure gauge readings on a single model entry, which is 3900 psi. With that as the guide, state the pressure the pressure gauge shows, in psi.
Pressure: 280 psi
